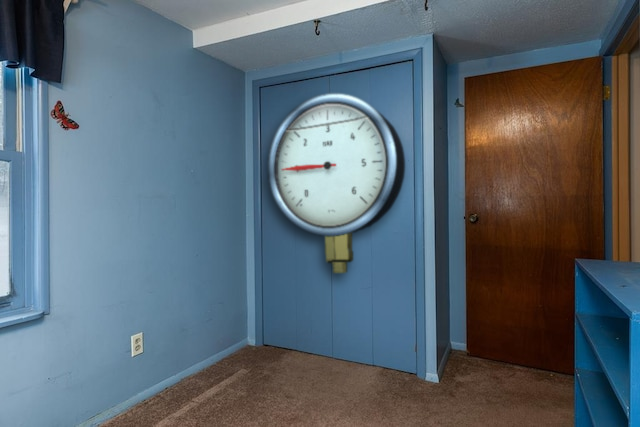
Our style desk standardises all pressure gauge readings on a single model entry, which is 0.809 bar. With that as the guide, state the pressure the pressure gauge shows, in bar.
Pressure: 1 bar
